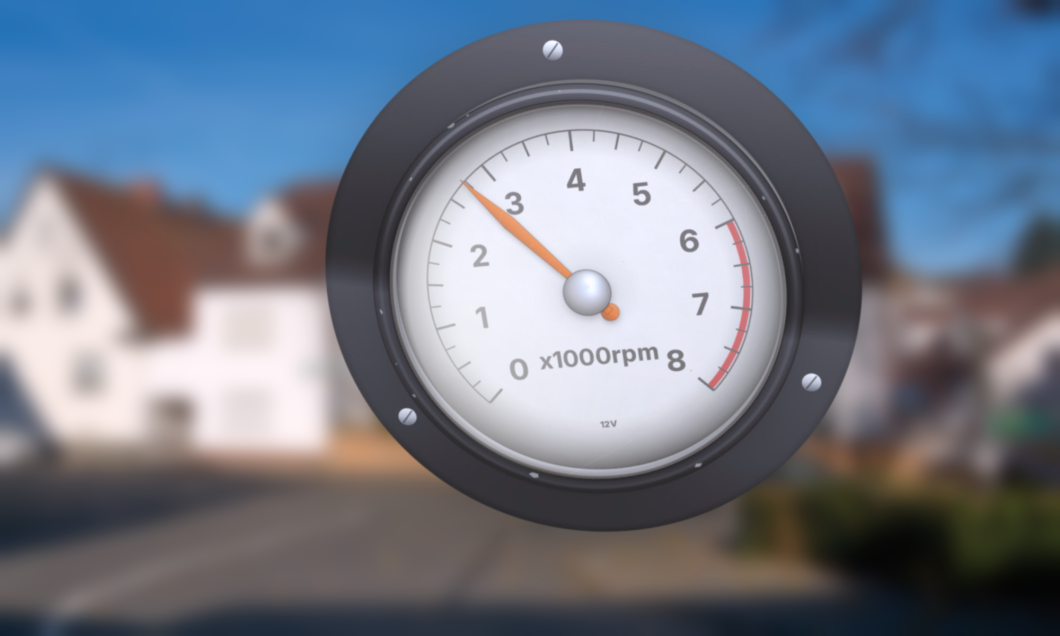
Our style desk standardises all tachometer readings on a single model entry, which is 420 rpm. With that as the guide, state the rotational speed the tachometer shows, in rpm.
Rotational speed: 2750 rpm
